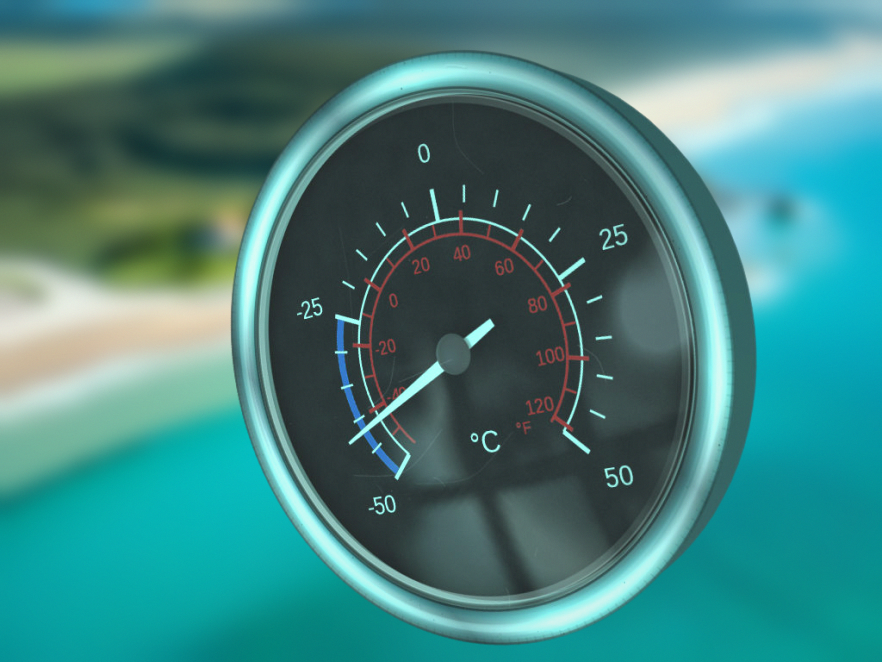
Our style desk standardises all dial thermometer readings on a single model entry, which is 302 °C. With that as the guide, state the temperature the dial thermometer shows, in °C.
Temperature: -42.5 °C
